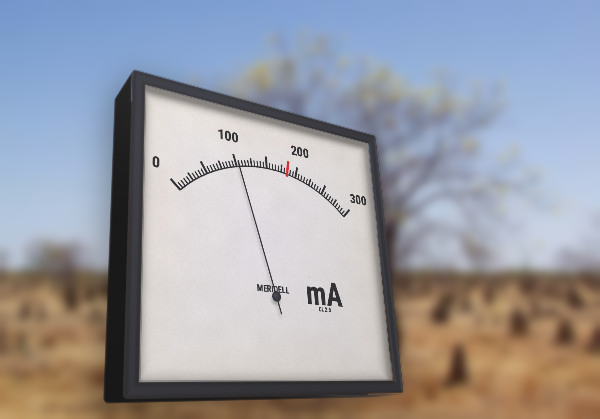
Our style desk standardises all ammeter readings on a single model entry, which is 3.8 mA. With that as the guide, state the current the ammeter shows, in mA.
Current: 100 mA
